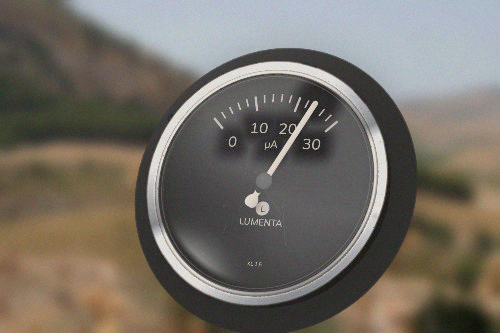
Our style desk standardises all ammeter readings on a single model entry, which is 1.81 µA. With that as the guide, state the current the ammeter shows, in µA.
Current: 24 µA
